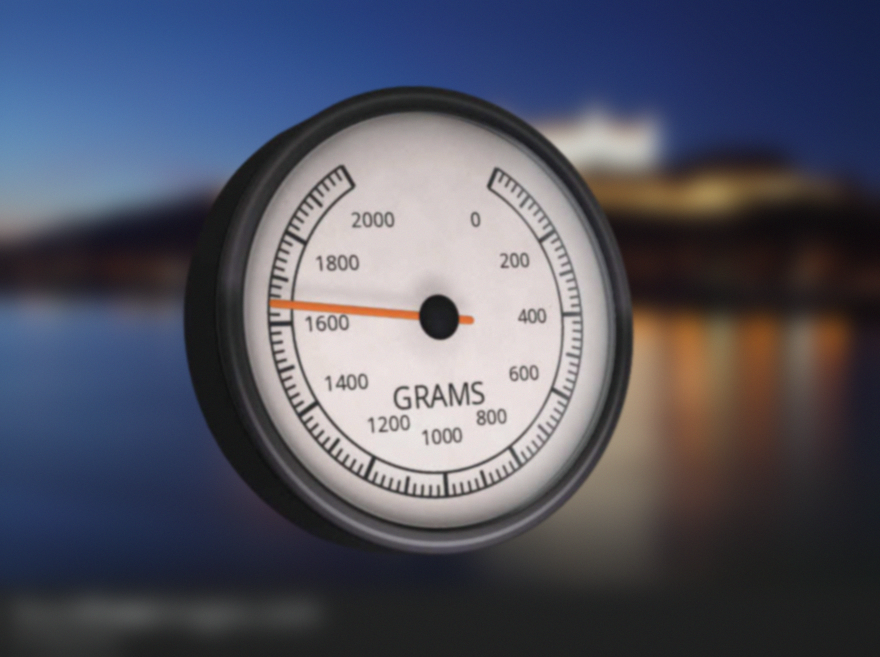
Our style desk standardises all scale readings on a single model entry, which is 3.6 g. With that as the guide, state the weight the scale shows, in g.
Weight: 1640 g
